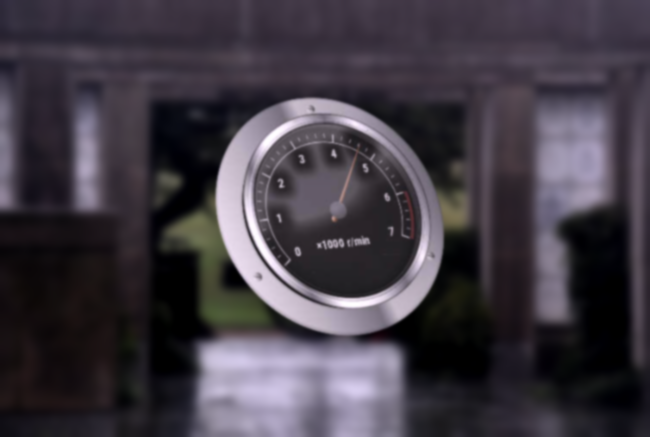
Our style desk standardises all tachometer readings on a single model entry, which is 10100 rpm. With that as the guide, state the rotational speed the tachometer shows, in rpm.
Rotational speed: 4600 rpm
